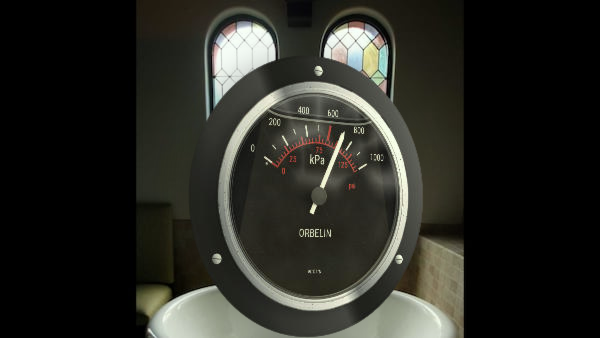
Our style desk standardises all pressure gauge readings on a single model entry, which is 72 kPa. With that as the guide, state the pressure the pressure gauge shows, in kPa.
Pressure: 700 kPa
